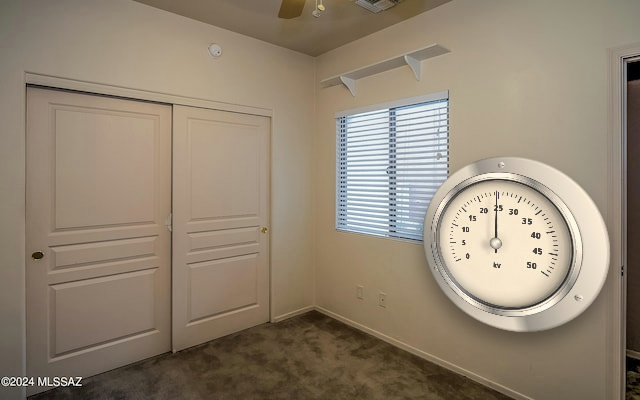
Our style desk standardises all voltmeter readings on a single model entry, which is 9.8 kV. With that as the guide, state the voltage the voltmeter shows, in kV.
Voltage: 25 kV
